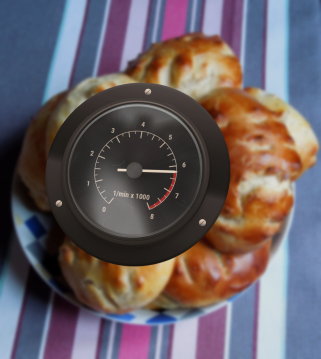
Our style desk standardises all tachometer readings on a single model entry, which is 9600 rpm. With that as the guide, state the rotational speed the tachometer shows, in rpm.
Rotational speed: 6250 rpm
